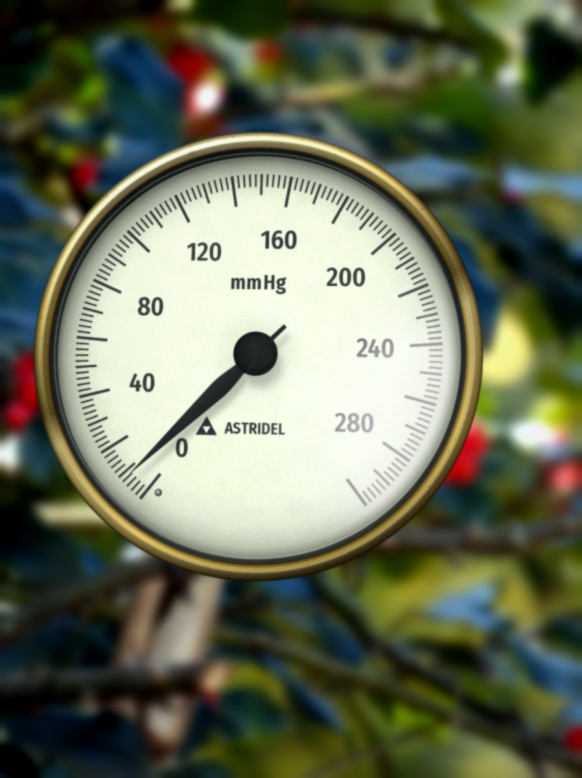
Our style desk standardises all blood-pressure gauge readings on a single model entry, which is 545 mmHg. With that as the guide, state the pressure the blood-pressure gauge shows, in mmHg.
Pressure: 8 mmHg
